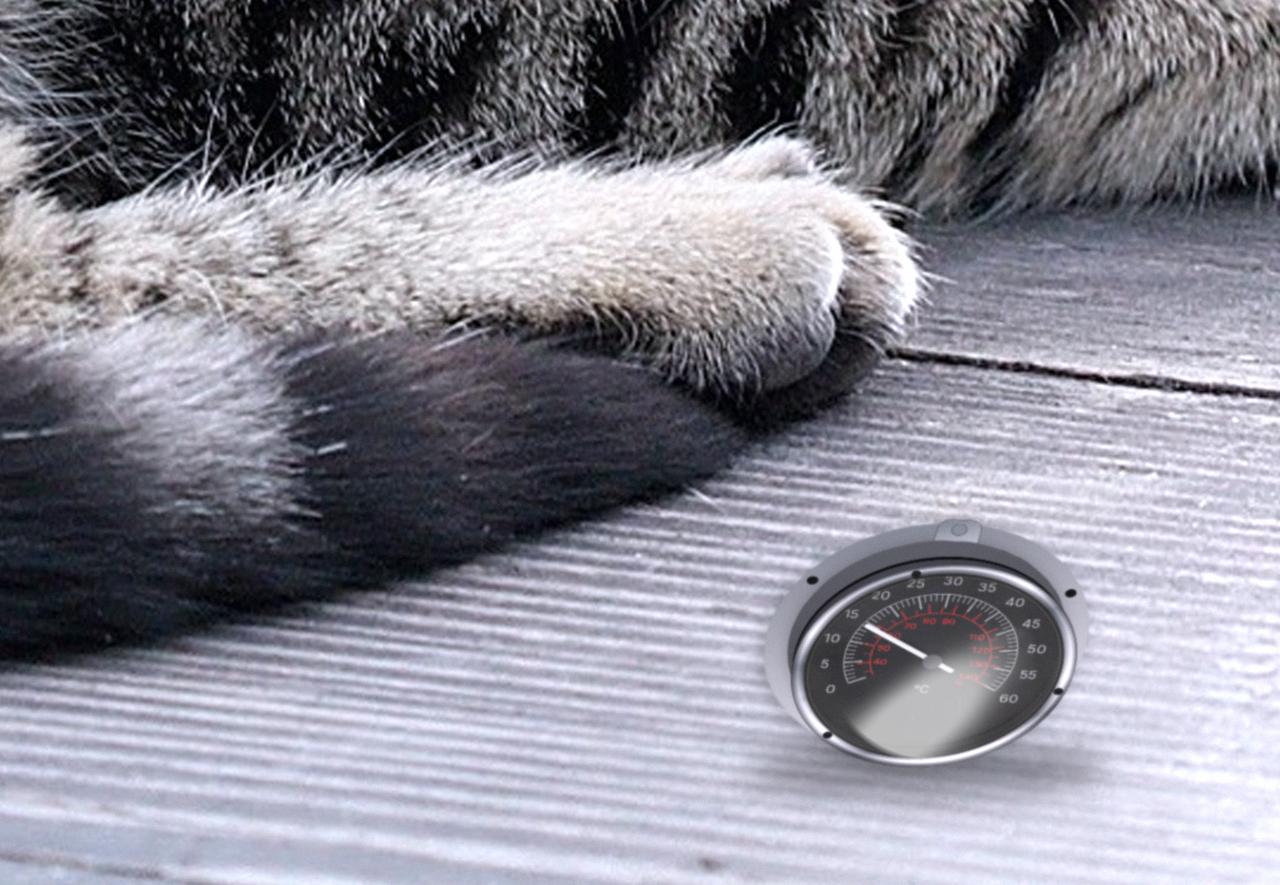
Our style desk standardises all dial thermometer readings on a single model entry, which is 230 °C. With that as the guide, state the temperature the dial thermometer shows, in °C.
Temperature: 15 °C
